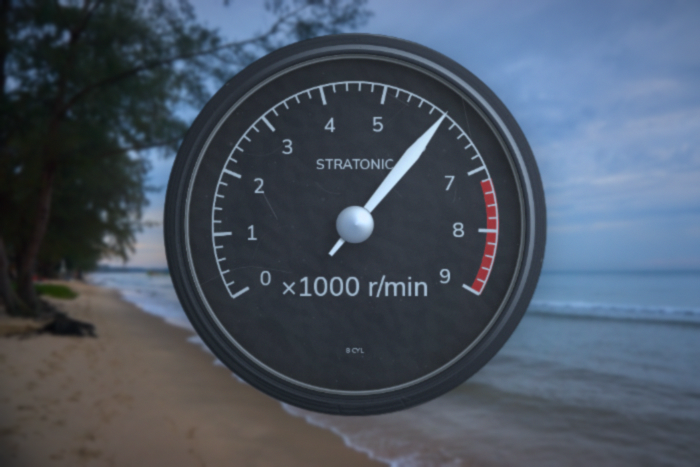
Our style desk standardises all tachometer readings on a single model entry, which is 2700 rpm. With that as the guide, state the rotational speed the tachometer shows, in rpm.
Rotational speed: 6000 rpm
